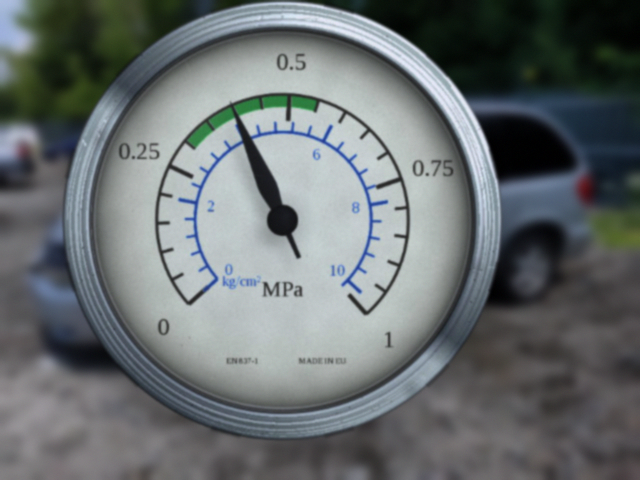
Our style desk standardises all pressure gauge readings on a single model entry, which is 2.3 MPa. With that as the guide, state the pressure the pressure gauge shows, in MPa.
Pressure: 0.4 MPa
